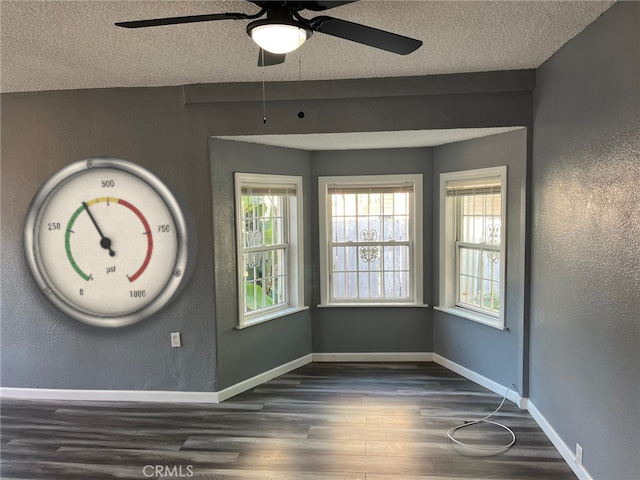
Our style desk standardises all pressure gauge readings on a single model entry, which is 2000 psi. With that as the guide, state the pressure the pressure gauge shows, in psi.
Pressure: 400 psi
